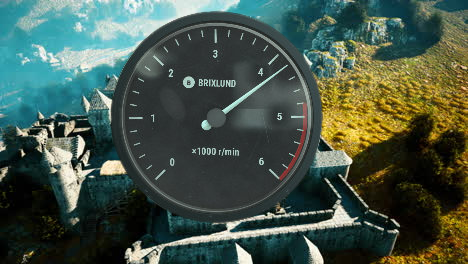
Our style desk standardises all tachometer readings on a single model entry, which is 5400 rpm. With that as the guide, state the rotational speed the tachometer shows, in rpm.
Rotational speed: 4200 rpm
